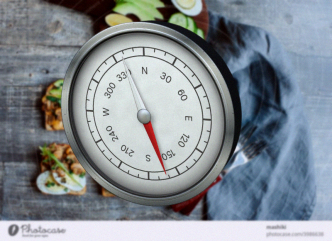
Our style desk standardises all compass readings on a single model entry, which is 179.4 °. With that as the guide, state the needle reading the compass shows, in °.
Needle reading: 160 °
